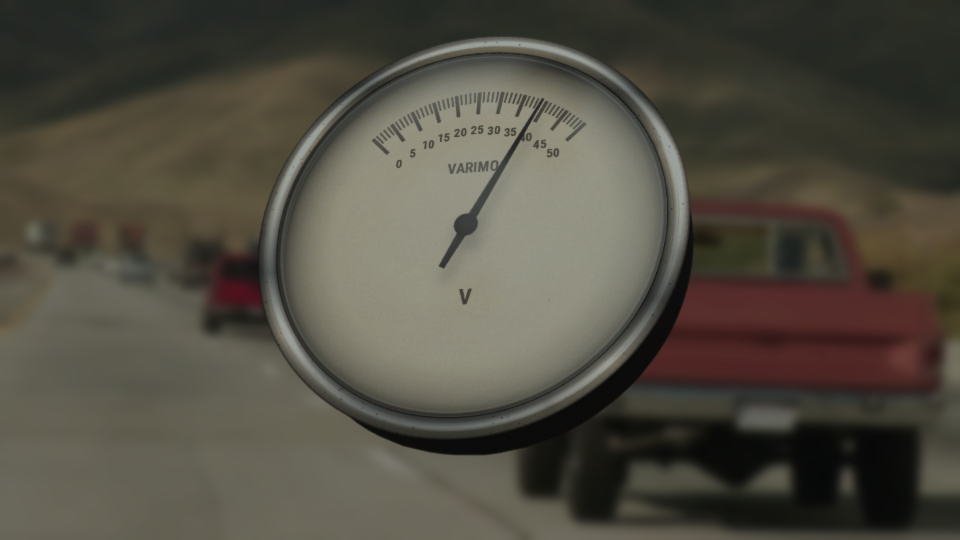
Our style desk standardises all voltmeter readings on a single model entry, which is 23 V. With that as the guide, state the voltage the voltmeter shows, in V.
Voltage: 40 V
